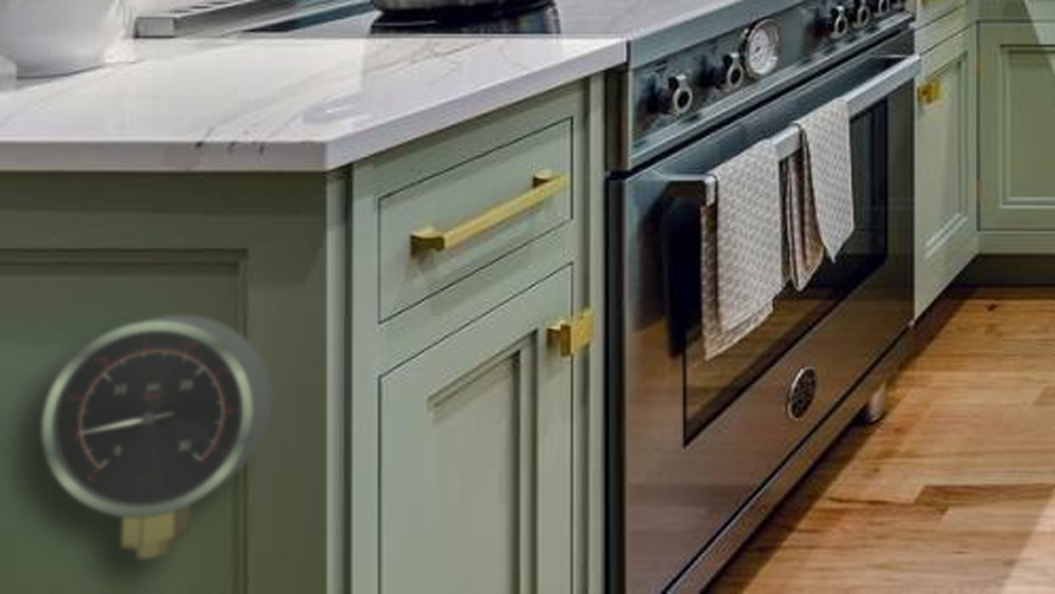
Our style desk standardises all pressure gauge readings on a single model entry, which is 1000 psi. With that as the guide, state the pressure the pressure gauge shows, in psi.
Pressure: 4 psi
